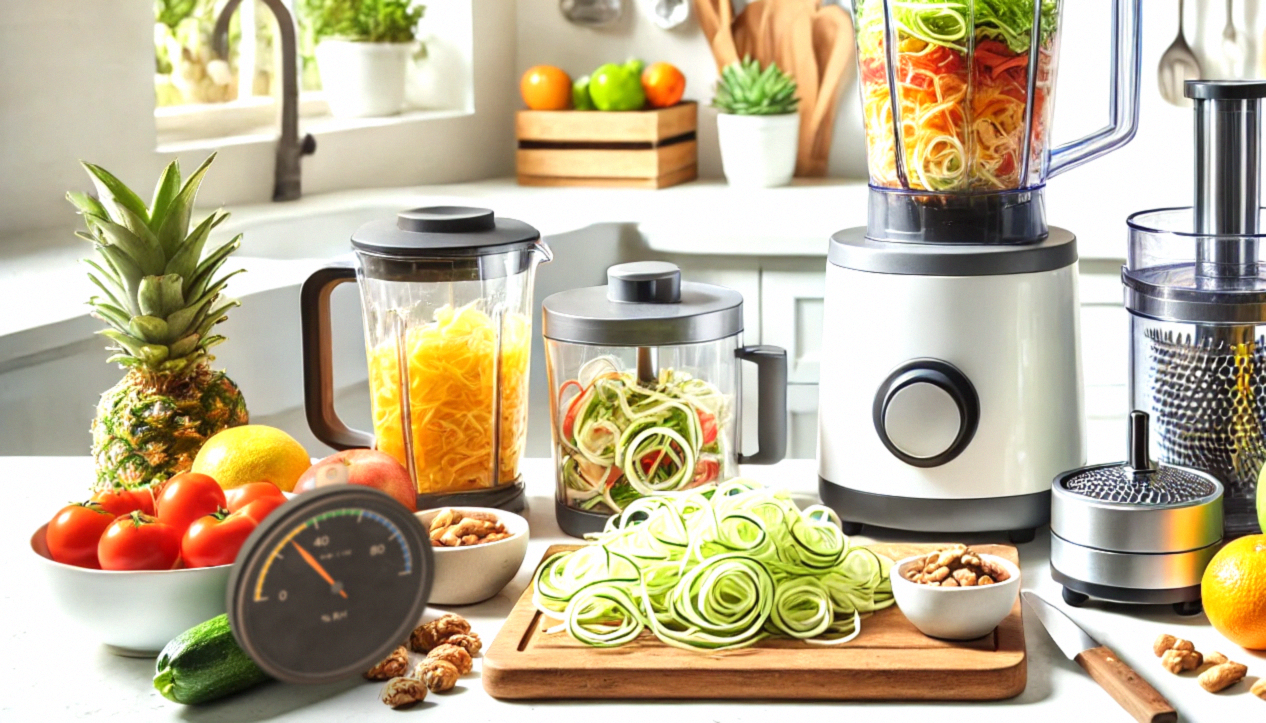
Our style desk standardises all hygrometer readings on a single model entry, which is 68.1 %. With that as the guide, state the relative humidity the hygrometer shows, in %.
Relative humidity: 28 %
